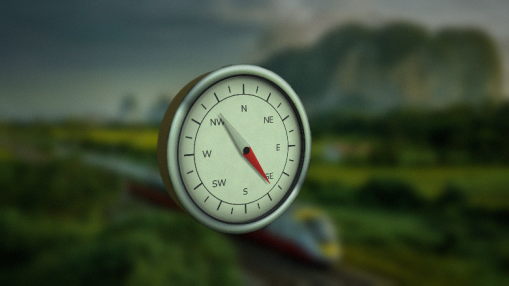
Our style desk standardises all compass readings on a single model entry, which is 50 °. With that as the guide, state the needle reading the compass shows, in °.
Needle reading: 142.5 °
